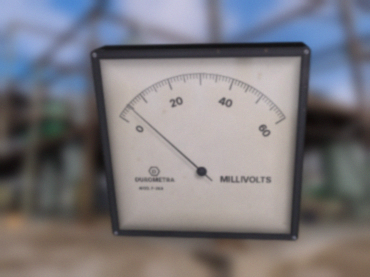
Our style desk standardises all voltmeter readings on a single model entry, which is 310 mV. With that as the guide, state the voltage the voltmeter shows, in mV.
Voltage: 5 mV
